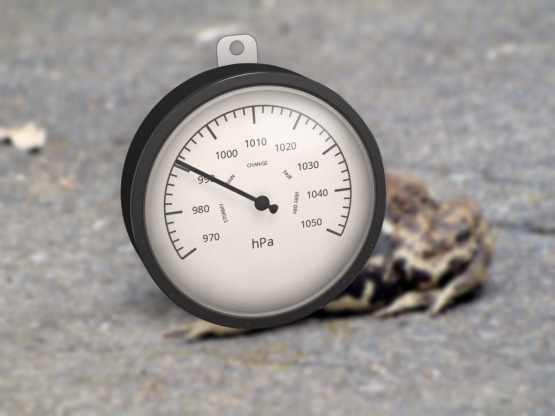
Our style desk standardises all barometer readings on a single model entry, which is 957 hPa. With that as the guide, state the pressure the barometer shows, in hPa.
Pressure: 991 hPa
